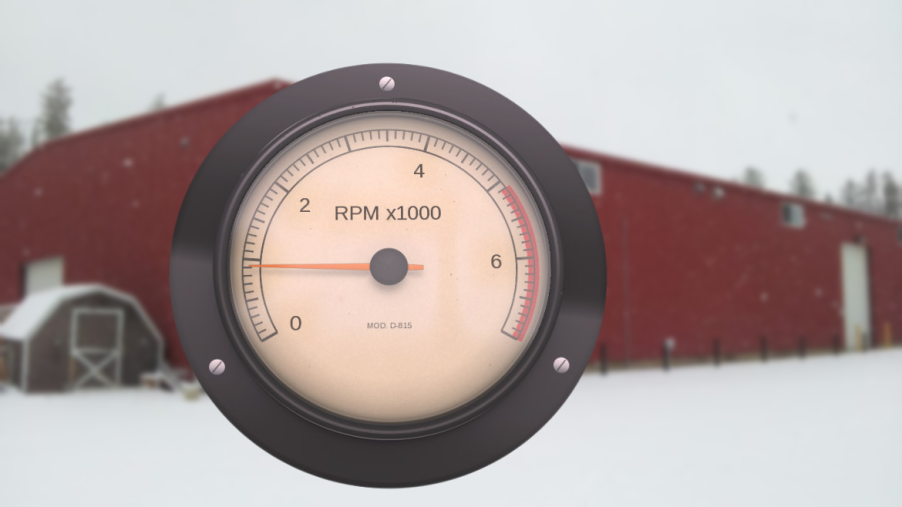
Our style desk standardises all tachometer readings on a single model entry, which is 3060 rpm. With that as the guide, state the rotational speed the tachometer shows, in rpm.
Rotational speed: 900 rpm
